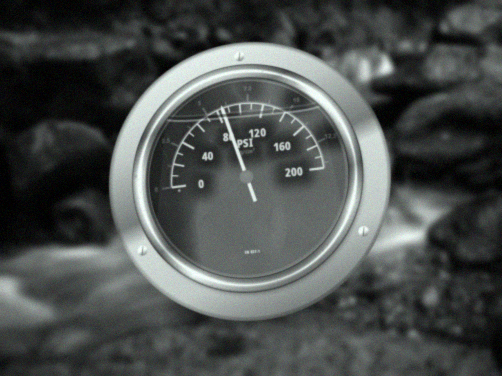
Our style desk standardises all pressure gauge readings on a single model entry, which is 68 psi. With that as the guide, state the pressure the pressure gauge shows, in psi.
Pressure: 85 psi
